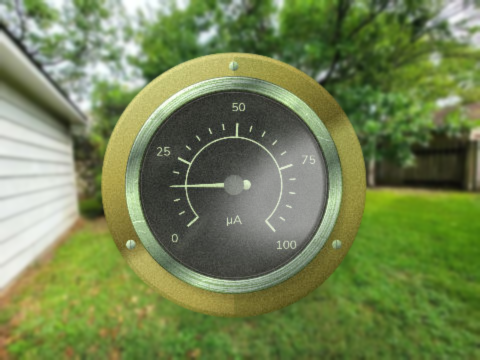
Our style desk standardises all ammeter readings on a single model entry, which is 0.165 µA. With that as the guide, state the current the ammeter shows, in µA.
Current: 15 µA
